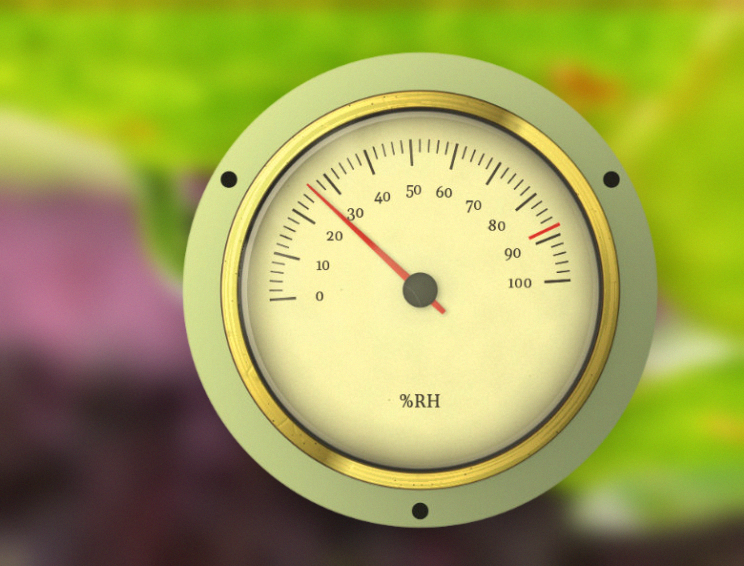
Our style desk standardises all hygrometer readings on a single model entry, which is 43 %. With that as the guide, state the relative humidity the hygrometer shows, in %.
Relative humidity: 26 %
